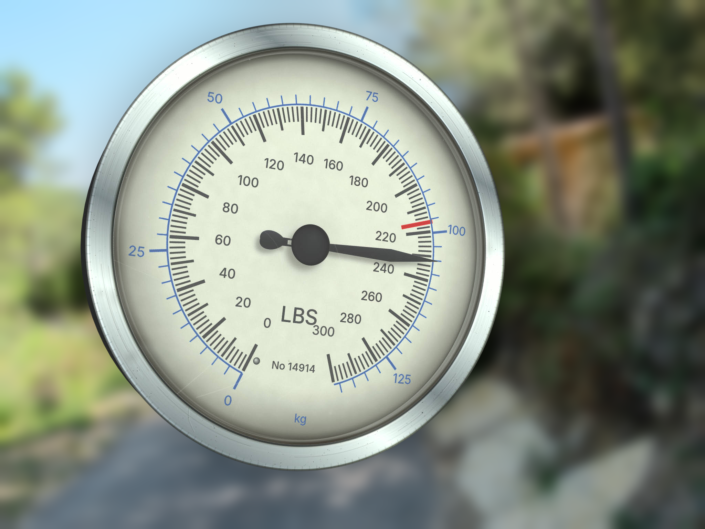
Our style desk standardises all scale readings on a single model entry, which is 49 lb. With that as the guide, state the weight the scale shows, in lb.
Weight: 232 lb
